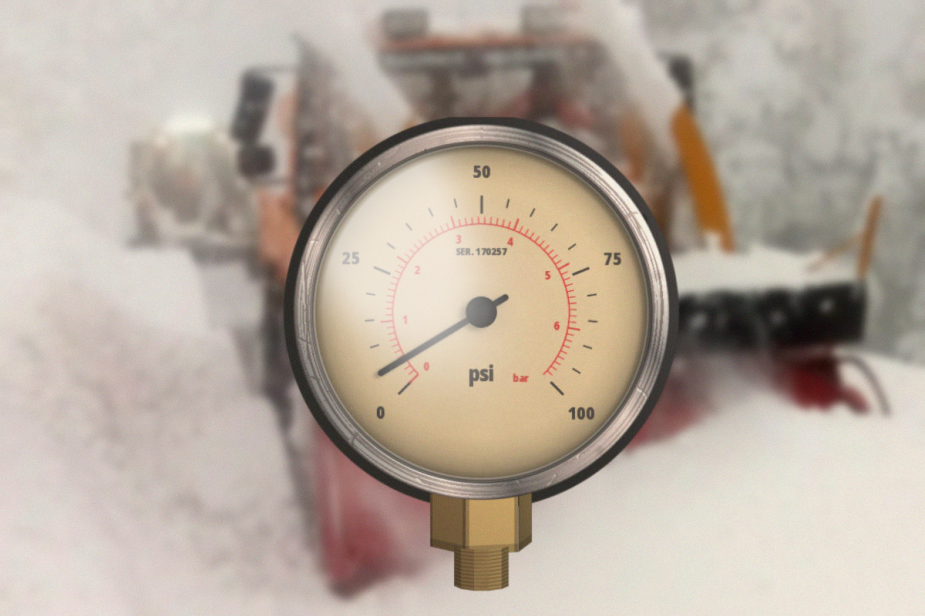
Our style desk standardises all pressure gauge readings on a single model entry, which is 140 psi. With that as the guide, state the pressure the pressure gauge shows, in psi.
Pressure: 5 psi
